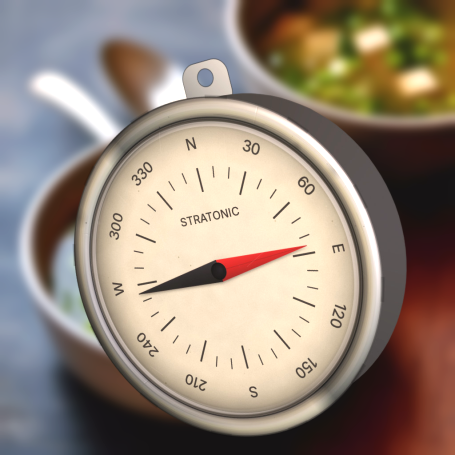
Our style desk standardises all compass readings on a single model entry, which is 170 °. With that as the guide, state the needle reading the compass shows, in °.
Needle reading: 85 °
